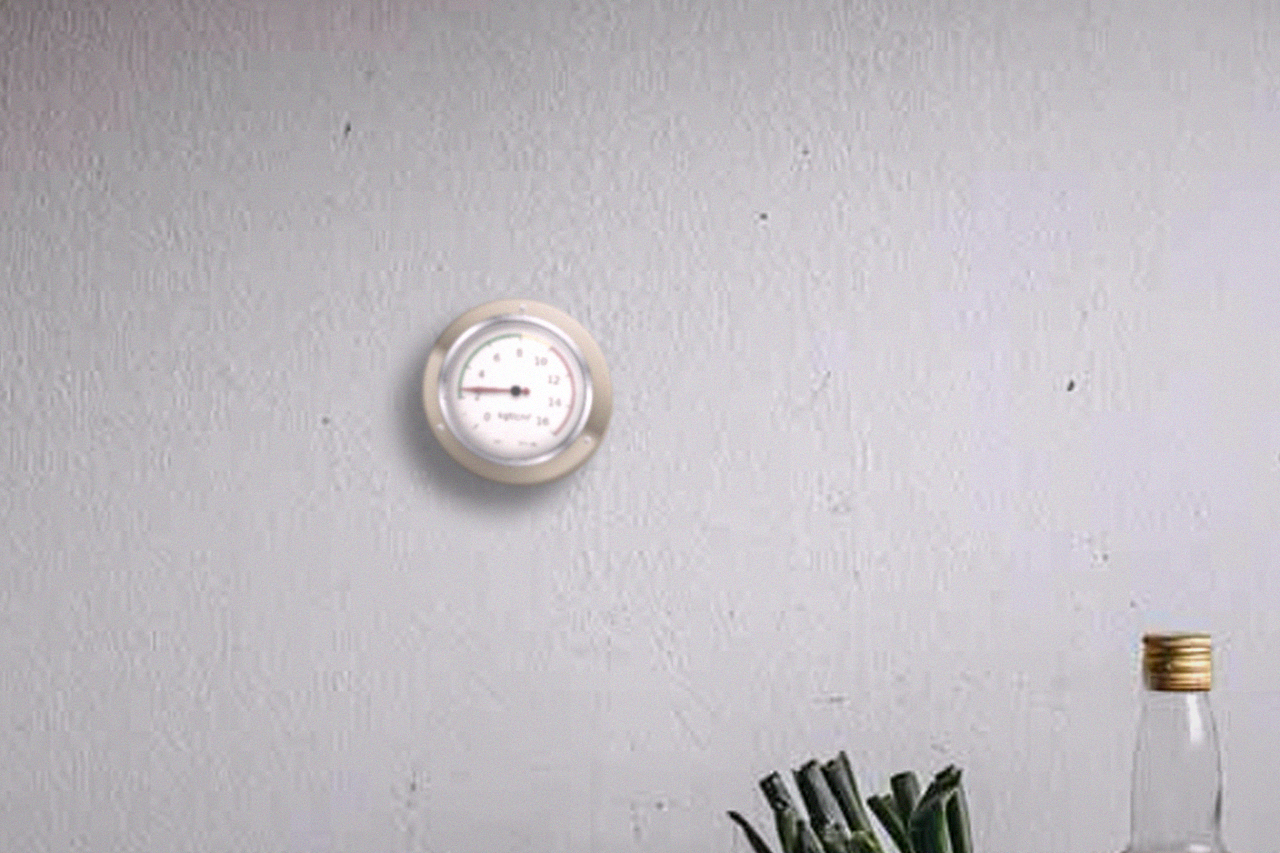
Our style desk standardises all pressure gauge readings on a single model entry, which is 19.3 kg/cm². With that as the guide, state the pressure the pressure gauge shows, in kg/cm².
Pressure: 2.5 kg/cm²
